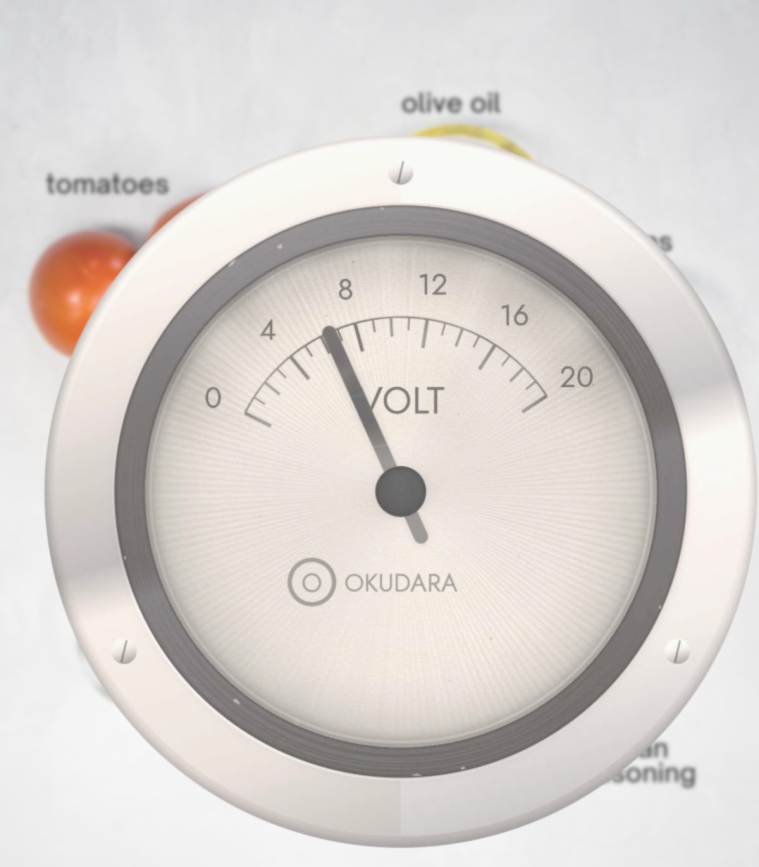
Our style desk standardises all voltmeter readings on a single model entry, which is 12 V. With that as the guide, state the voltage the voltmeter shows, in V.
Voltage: 6.5 V
